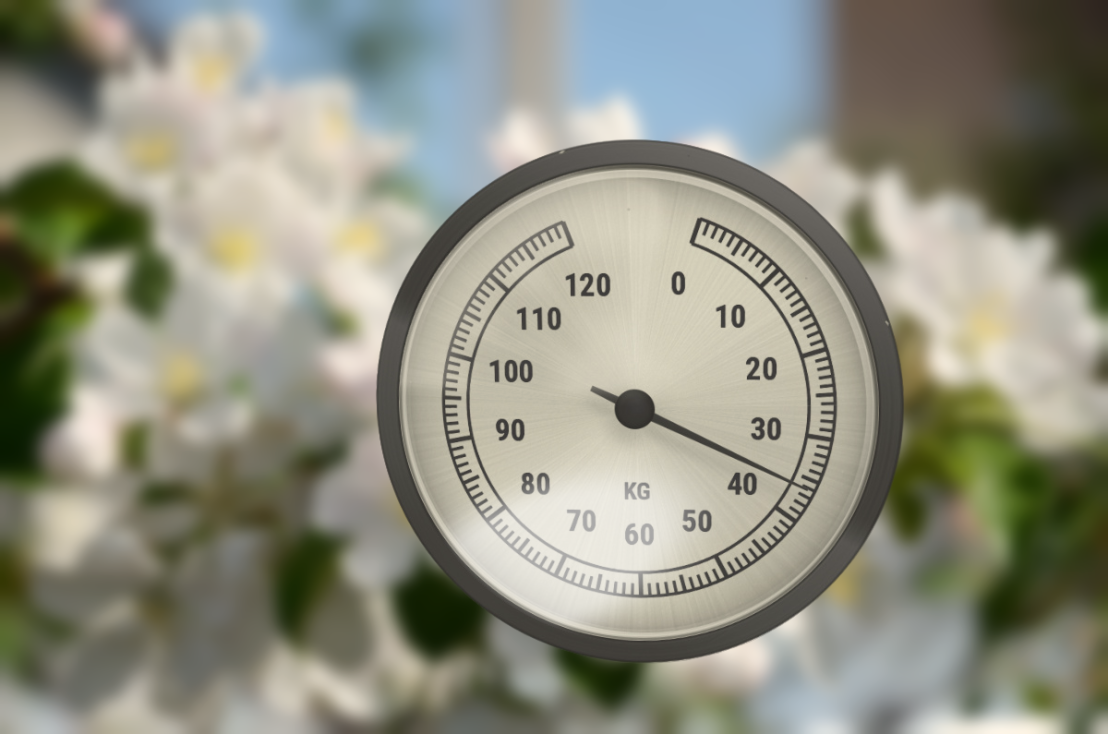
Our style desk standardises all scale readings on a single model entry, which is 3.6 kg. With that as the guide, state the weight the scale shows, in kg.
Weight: 36 kg
